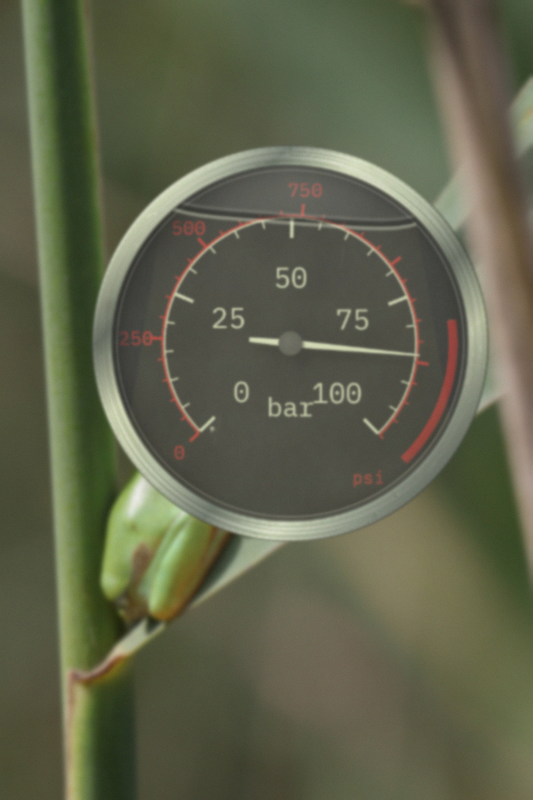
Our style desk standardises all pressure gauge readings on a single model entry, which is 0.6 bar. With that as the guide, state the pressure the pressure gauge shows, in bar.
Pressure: 85 bar
